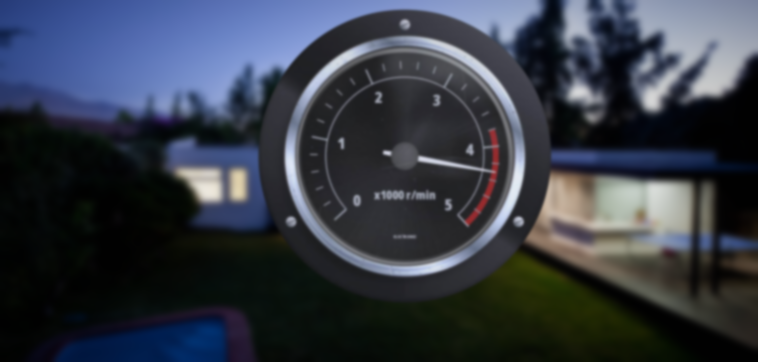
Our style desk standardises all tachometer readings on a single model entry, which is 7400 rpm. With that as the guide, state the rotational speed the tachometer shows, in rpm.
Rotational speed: 4300 rpm
